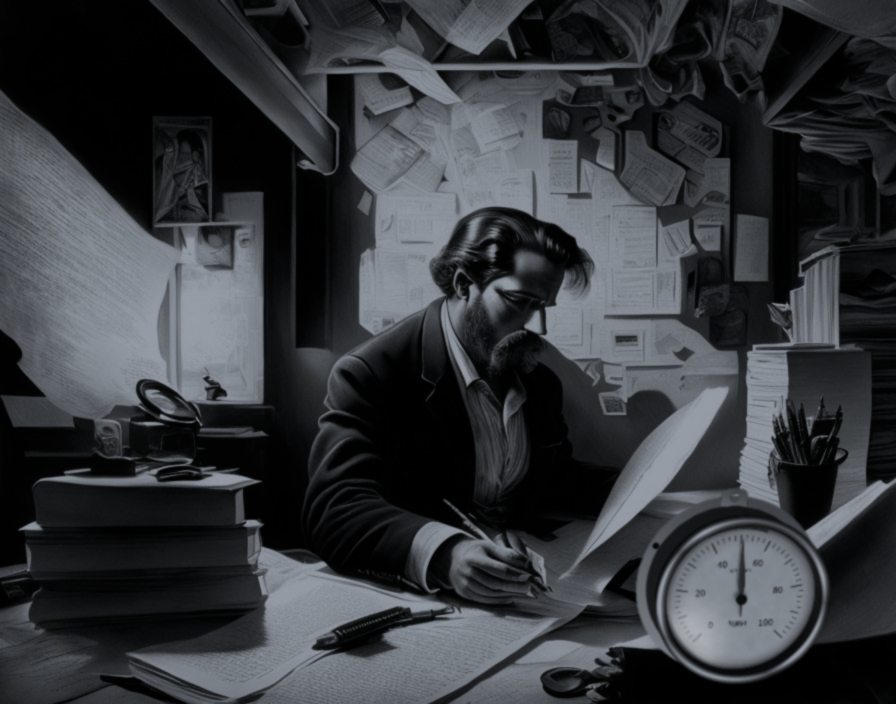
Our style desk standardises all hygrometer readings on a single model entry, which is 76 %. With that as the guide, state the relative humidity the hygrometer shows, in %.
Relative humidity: 50 %
